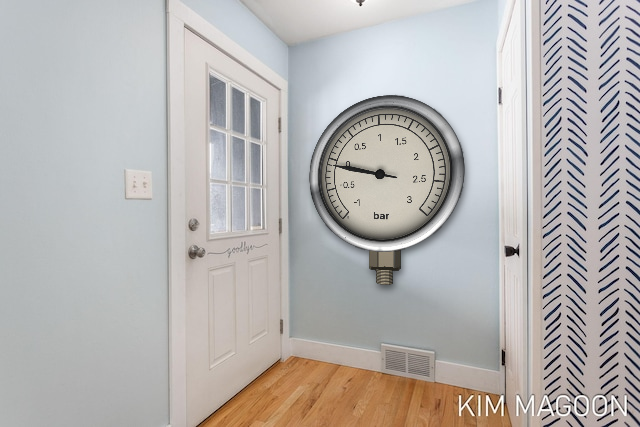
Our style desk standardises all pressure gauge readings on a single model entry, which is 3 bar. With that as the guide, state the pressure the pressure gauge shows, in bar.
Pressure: -0.1 bar
